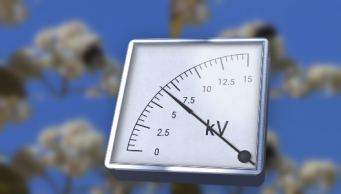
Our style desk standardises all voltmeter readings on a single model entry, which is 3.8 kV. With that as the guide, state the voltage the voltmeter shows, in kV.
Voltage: 6.5 kV
